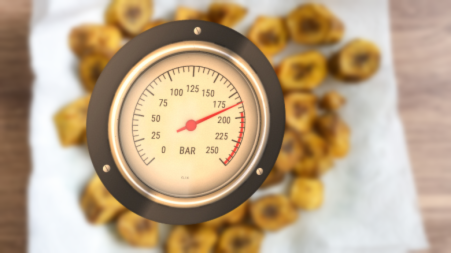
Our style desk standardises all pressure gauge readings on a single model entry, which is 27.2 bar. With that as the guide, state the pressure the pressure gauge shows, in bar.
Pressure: 185 bar
